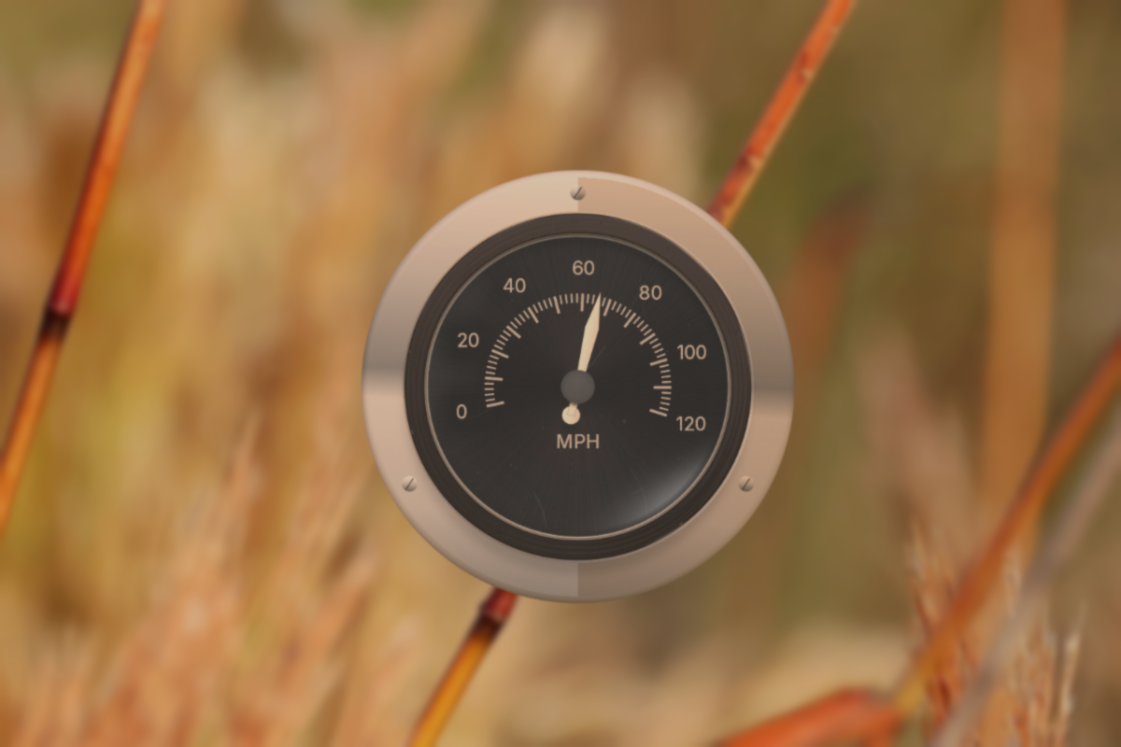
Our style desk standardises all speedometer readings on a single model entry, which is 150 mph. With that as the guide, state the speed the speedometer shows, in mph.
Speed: 66 mph
